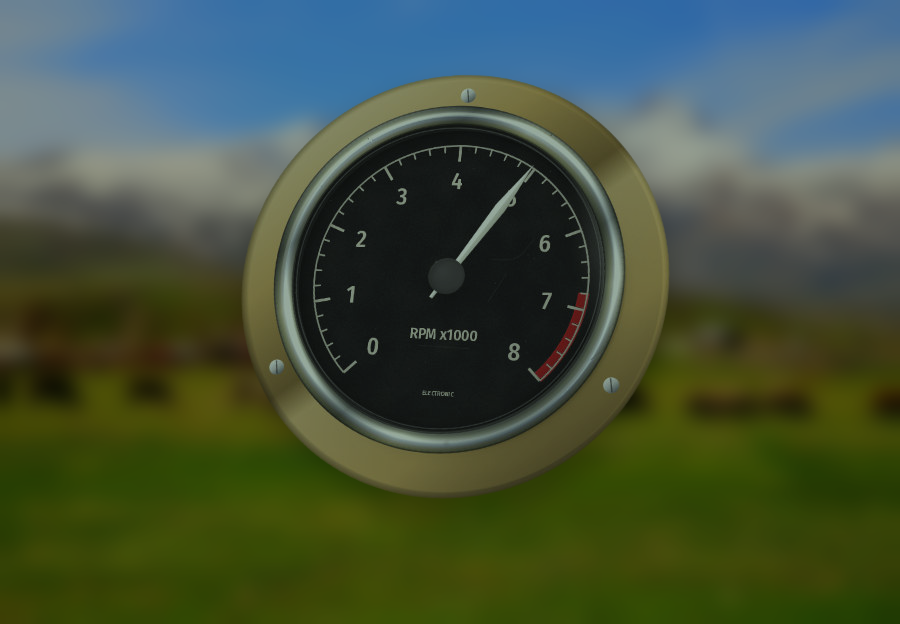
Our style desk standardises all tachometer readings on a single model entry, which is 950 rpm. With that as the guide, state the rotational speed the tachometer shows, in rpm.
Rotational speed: 5000 rpm
